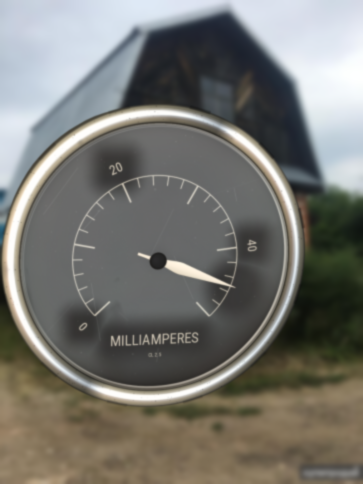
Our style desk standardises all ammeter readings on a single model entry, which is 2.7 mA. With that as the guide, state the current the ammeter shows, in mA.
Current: 45 mA
